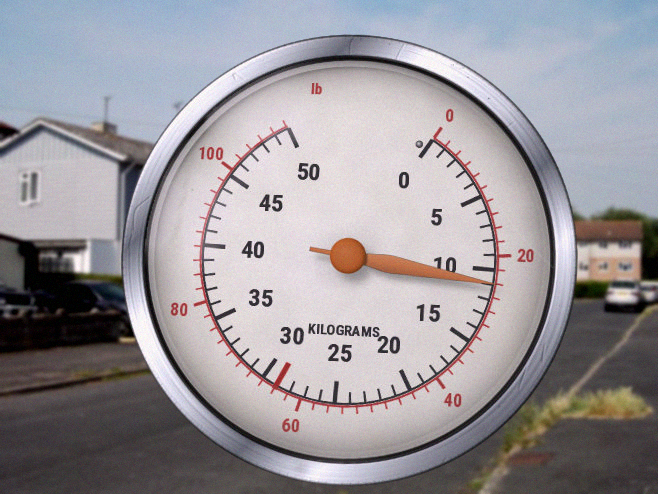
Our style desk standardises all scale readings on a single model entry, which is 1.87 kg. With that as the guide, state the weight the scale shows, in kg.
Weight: 11 kg
